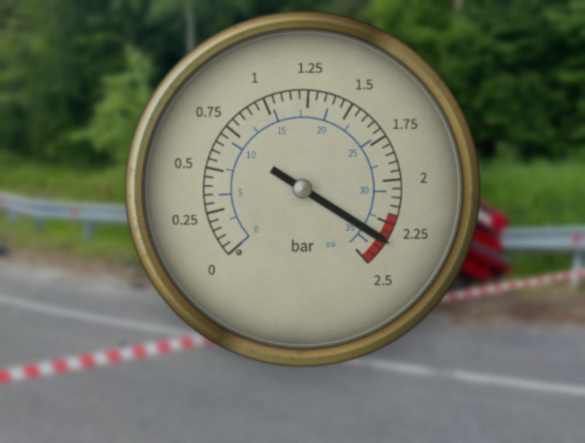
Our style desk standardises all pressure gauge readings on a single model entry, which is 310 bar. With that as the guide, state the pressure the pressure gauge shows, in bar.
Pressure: 2.35 bar
